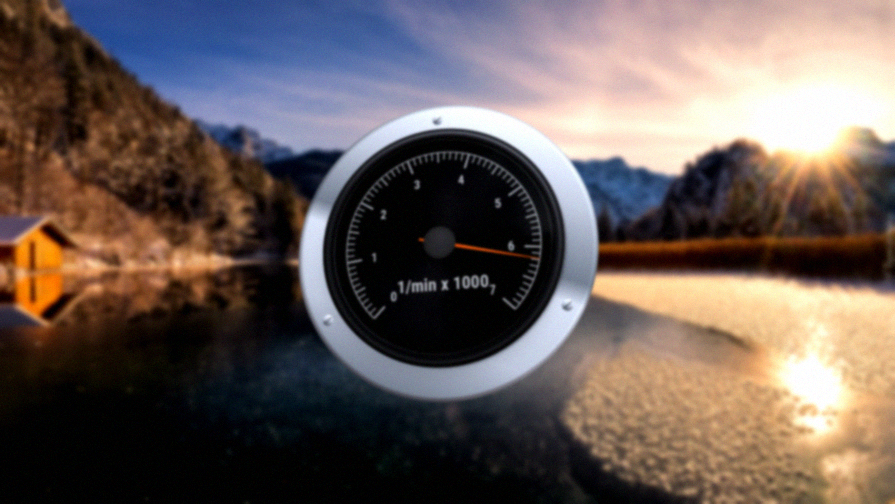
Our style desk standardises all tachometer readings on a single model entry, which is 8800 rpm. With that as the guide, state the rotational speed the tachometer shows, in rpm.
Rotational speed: 6200 rpm
